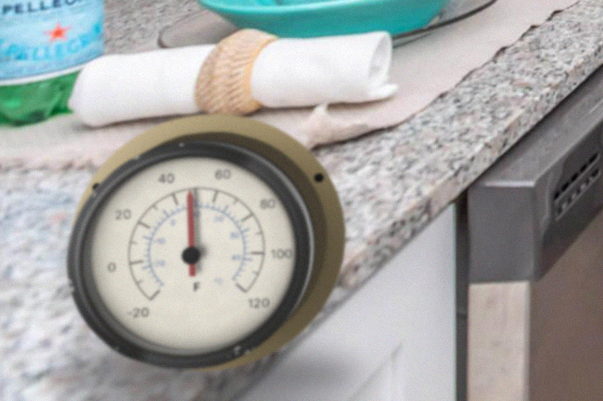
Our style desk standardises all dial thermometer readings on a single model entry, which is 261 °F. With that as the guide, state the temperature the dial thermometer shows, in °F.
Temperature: 50 °F
